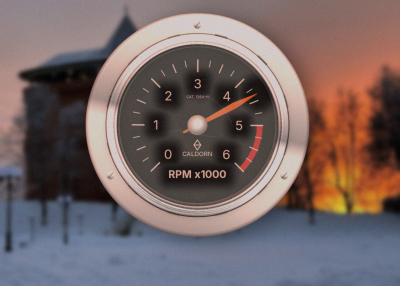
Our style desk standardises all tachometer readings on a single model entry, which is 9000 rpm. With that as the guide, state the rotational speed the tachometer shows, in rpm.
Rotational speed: 4375 rpm
